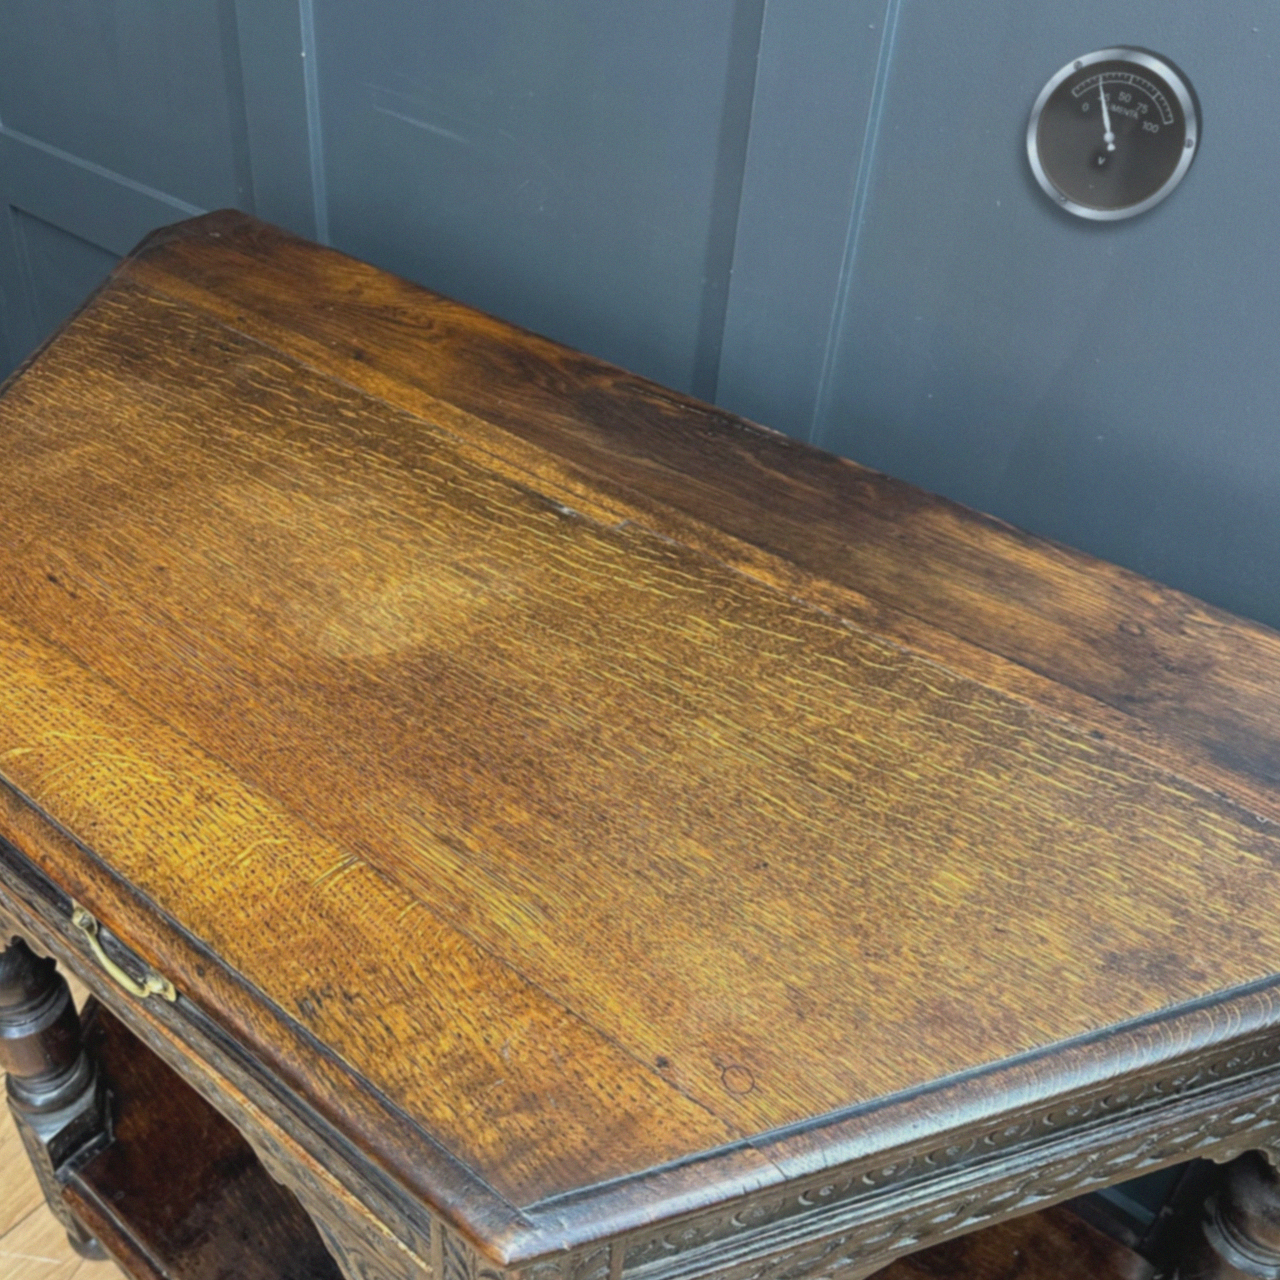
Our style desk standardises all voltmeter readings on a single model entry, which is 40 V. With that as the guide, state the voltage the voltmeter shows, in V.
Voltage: 25 V
